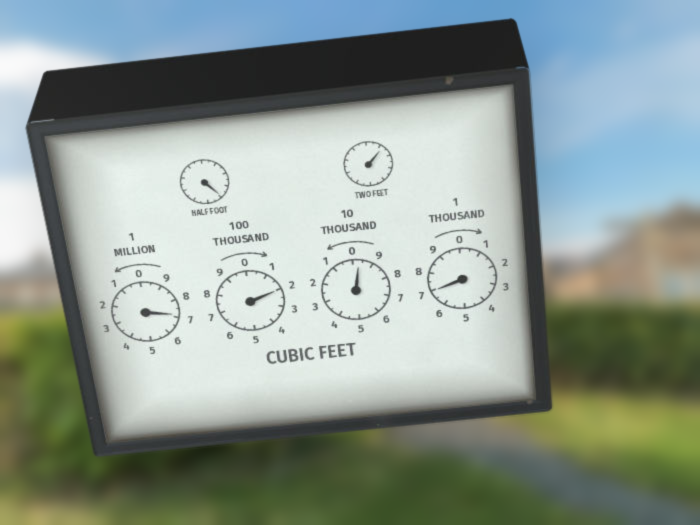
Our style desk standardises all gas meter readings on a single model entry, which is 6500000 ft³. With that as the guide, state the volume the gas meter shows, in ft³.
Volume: 719700 ft³
